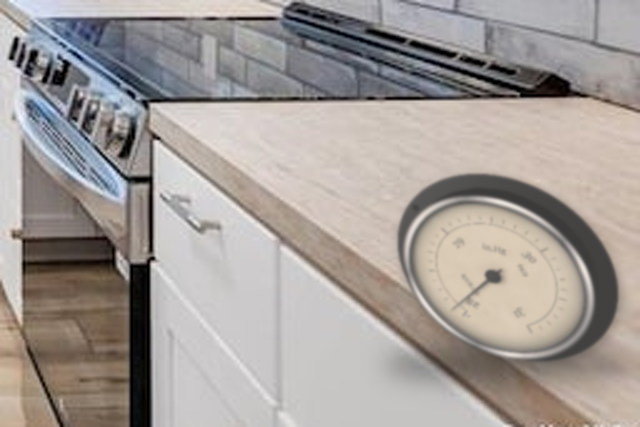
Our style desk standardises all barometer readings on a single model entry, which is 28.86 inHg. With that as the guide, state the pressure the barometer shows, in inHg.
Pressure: 28.1 inHg
